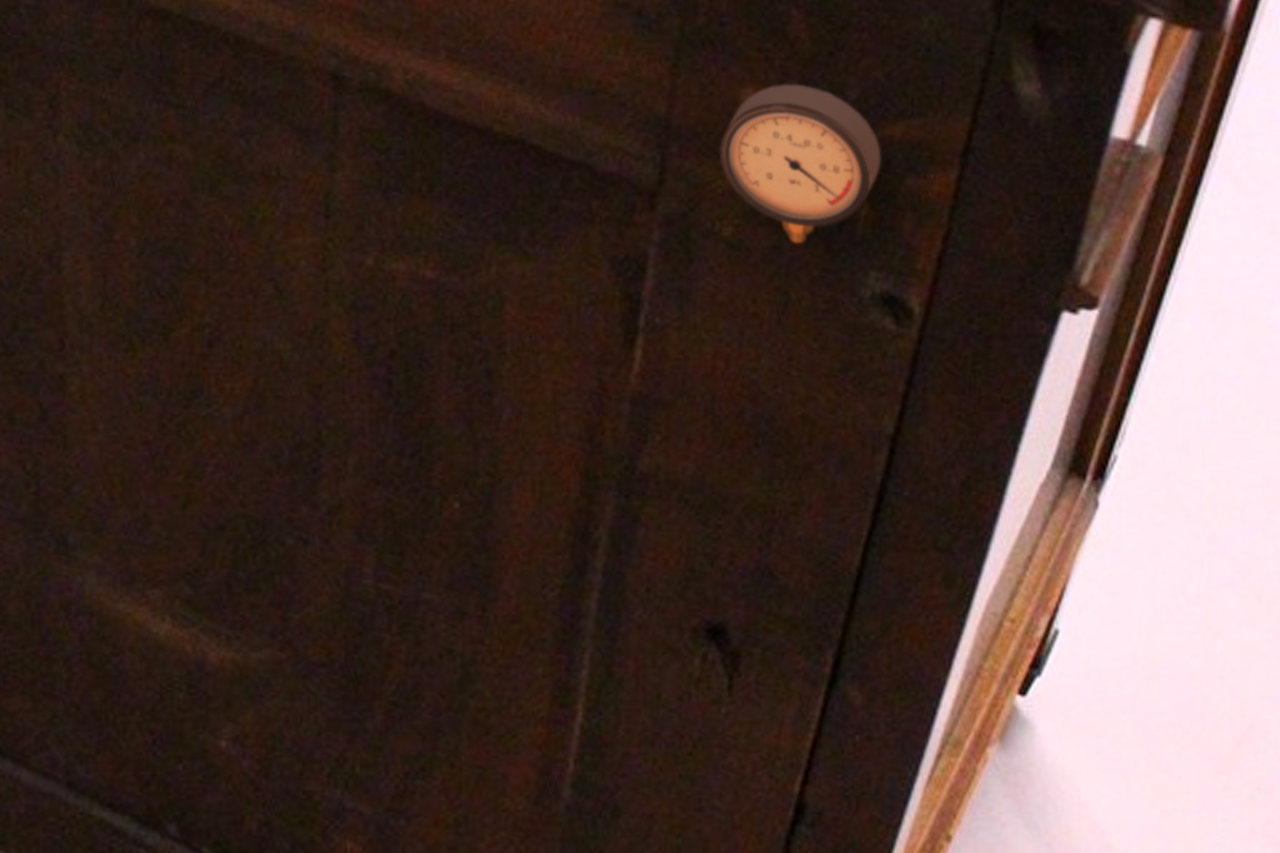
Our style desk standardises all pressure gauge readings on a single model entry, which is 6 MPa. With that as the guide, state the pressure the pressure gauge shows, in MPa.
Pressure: 0.95 MPa
